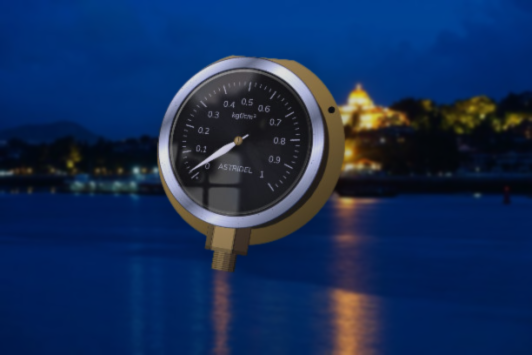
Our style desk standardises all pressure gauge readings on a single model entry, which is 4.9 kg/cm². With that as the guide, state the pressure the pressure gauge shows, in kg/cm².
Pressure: 0.02 kg/cm²
